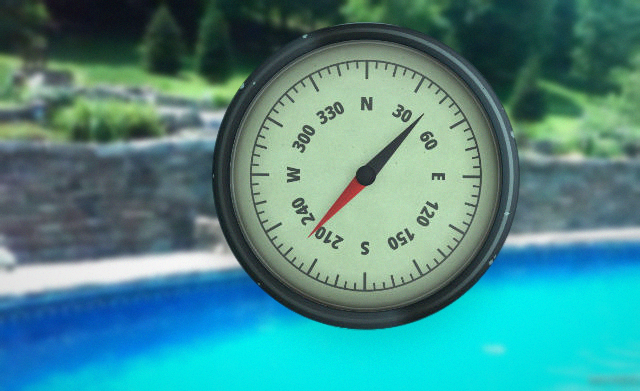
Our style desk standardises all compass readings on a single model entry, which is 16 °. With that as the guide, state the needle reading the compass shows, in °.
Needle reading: 222.5 °
